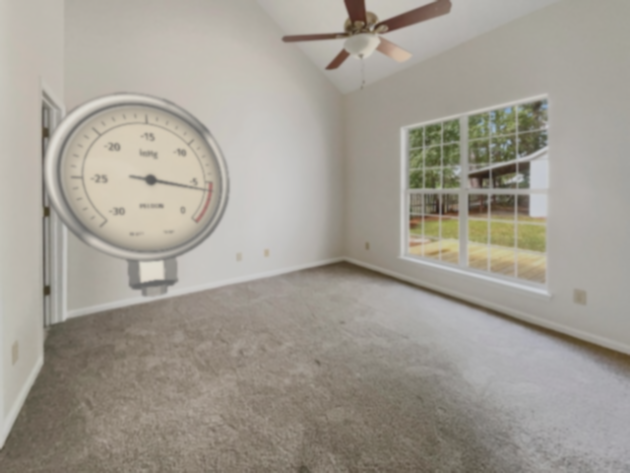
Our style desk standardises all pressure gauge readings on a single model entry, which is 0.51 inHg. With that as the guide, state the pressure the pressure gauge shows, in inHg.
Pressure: -4 inHg
